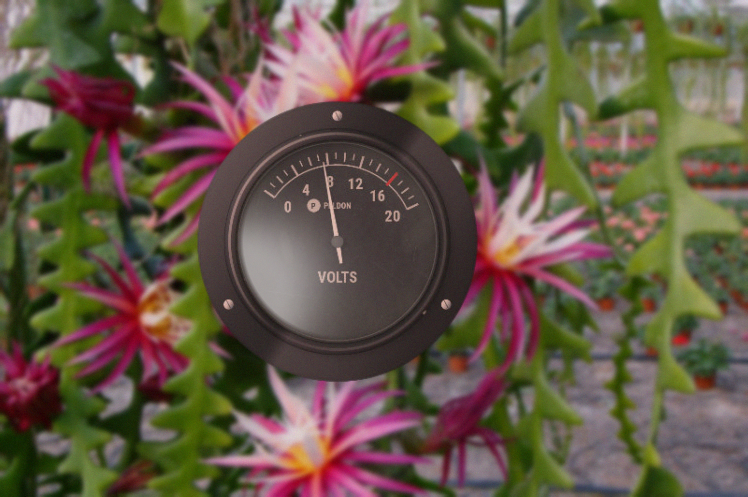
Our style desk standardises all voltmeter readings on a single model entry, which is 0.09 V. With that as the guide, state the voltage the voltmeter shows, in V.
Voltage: 7.5 V
